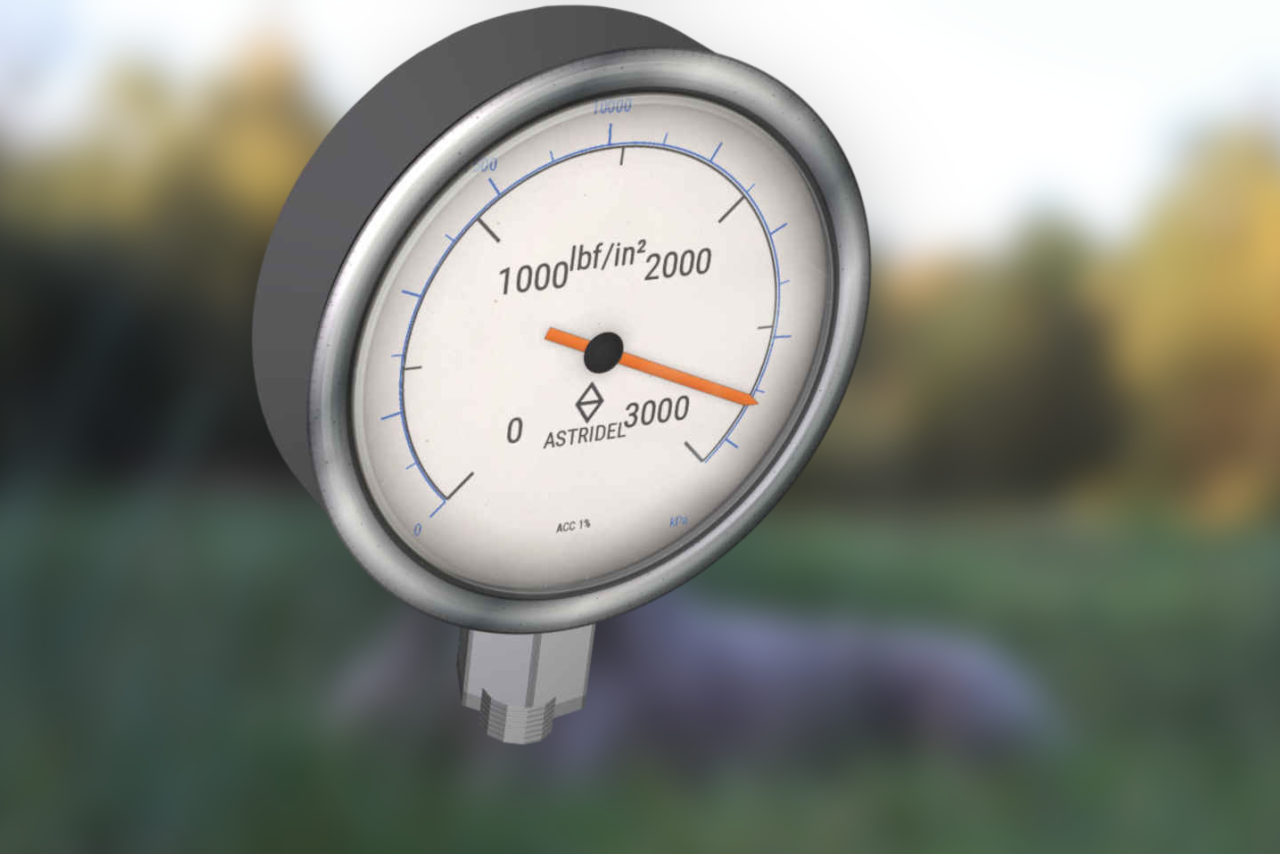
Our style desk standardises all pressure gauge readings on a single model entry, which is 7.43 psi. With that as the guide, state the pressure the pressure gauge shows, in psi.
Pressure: 2750 psi
